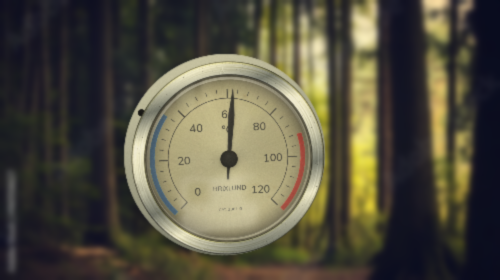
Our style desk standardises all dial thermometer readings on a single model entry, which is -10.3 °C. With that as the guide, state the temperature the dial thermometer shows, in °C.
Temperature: 62 °C
